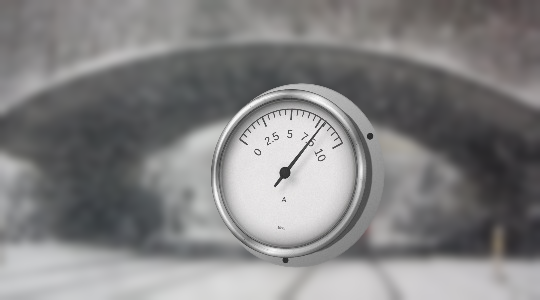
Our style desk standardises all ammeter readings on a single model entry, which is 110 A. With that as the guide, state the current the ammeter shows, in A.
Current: 8 A
